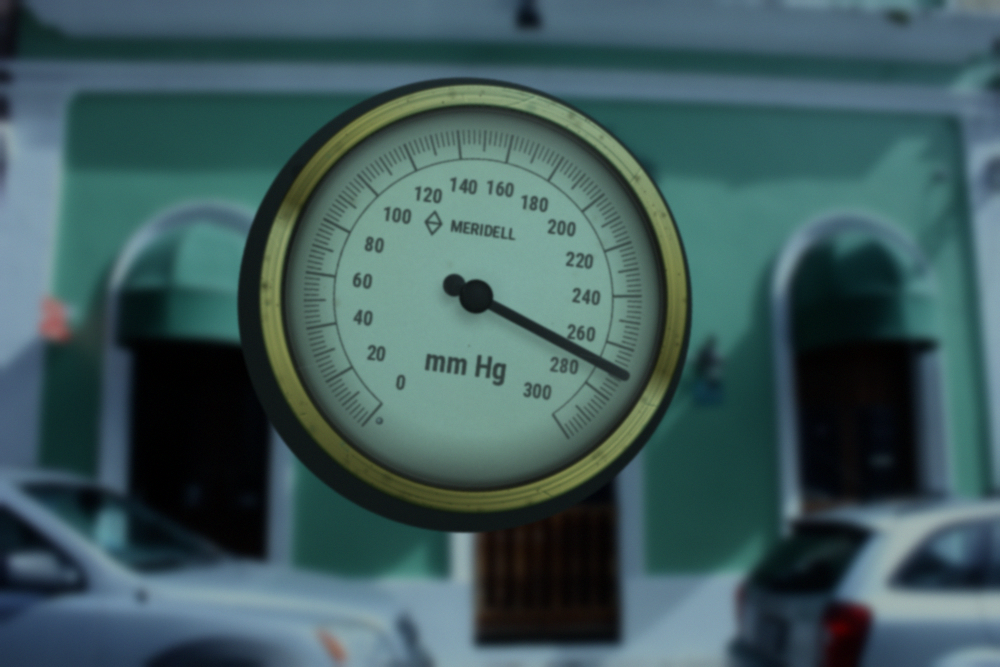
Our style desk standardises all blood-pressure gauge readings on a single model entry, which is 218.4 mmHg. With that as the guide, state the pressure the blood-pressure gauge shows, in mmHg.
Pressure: 270 mmHg
